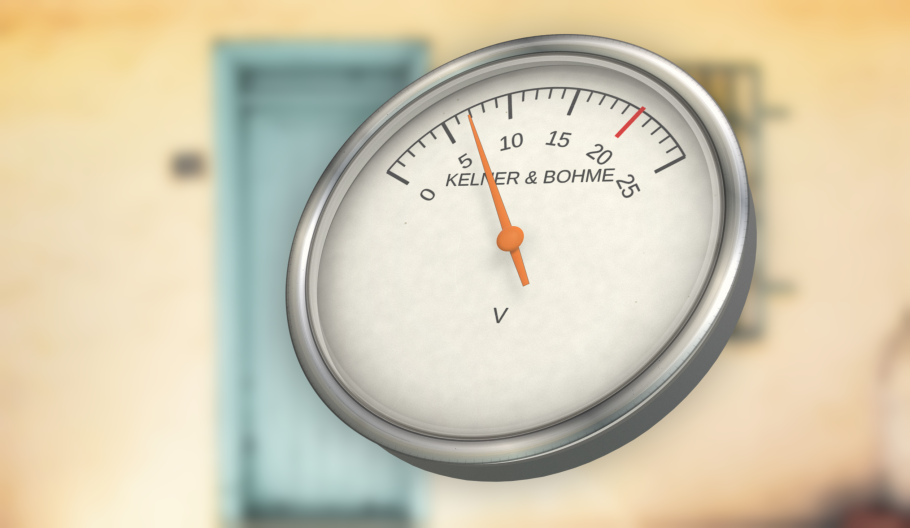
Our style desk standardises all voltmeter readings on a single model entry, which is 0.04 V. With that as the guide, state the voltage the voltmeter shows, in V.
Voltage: 7 V
